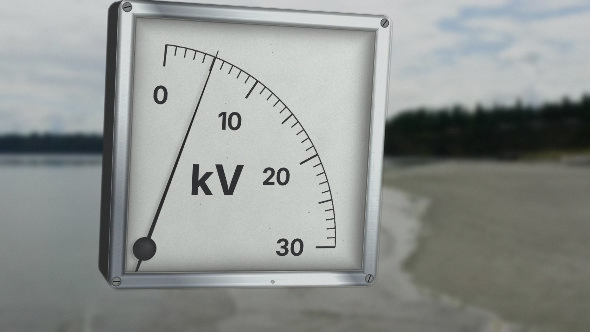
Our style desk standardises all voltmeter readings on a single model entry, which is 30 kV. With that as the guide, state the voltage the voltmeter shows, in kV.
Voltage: 5 kV
